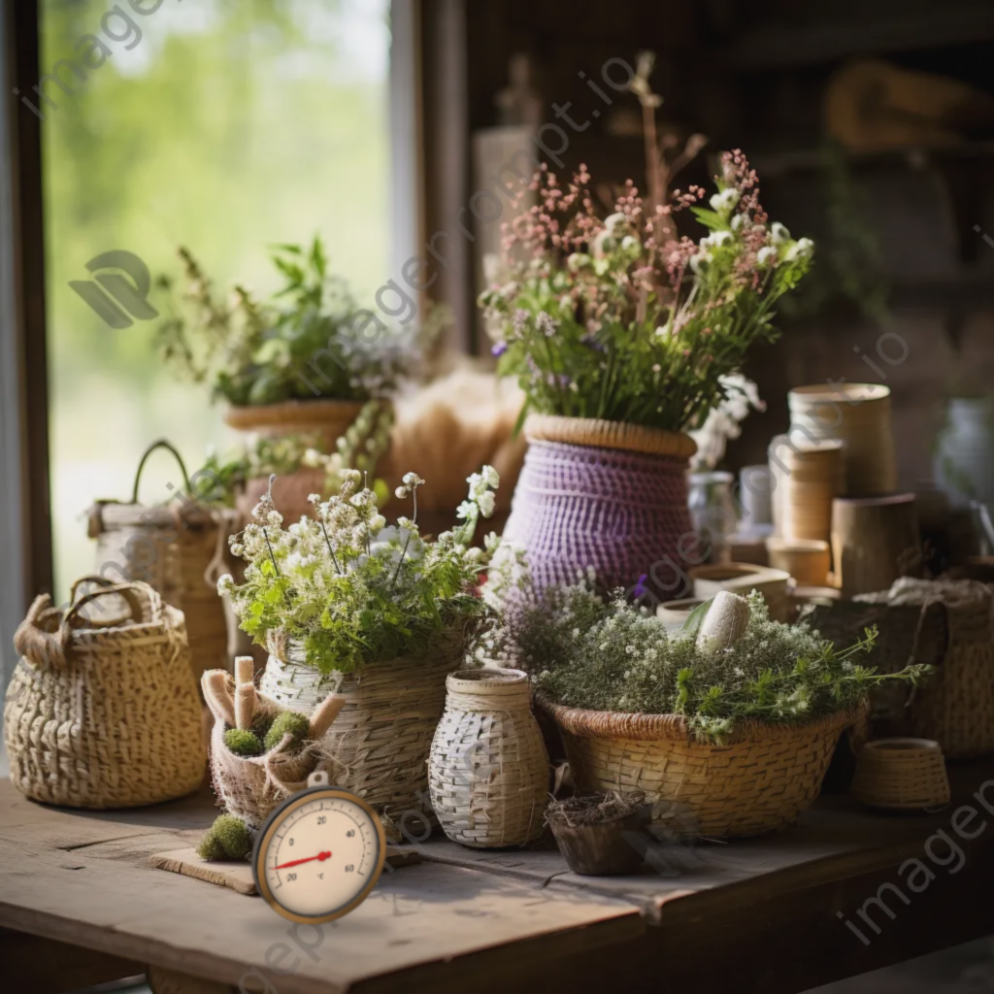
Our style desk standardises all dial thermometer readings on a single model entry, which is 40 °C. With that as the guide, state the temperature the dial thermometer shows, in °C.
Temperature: -12 °C
